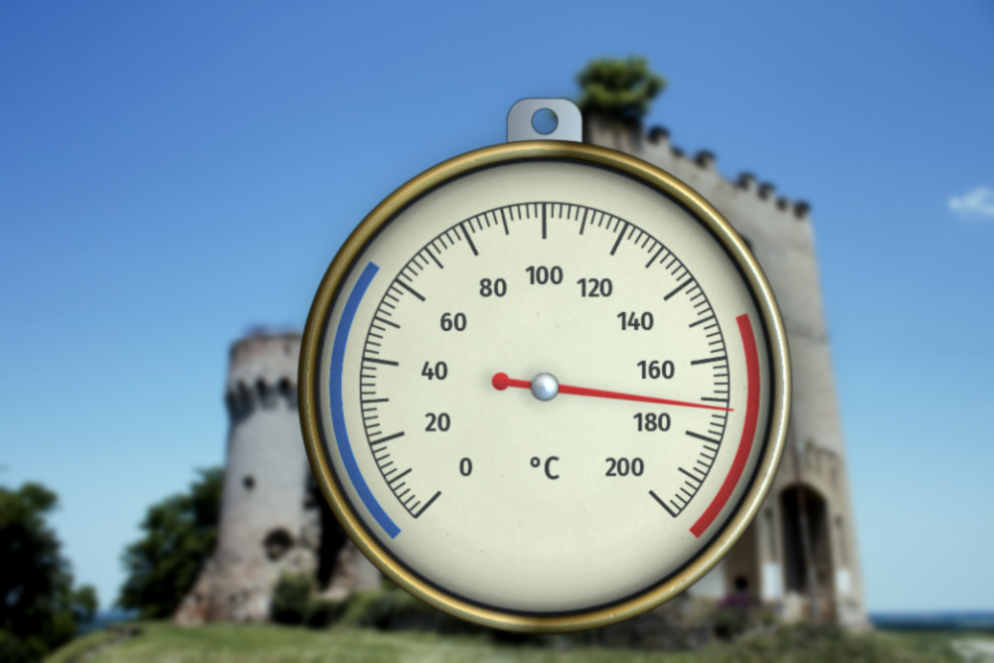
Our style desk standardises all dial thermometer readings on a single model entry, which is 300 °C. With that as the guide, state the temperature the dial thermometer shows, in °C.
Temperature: 172 °C
